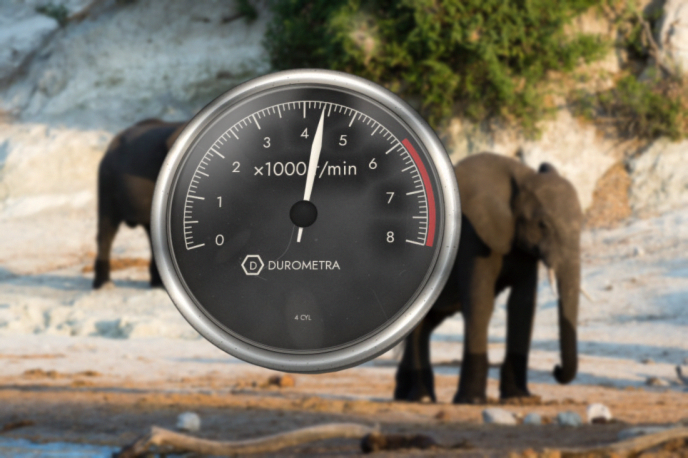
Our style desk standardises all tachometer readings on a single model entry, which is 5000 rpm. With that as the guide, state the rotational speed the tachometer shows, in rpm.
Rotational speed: 4400 rpm
